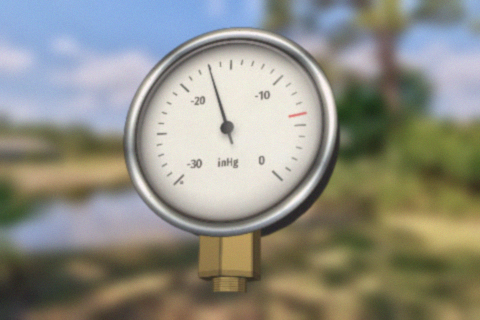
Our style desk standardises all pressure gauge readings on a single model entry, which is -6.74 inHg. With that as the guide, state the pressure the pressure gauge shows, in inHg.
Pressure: -17 inHg
